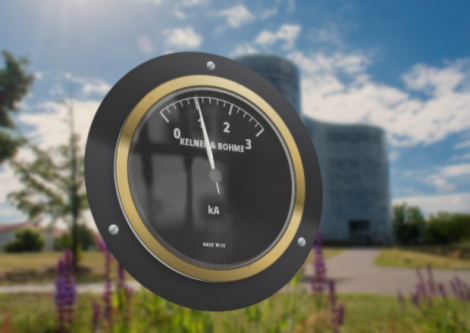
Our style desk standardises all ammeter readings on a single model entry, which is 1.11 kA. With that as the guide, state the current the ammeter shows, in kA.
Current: 1 kA
